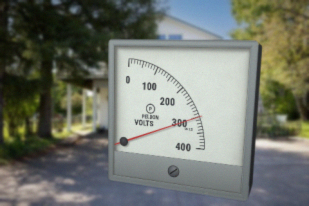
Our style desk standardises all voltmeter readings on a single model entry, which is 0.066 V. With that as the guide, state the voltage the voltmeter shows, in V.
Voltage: 300 V
